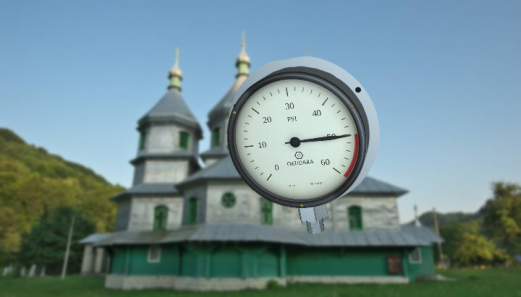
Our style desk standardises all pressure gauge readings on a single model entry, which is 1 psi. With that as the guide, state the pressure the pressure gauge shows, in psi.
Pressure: 50 psi
